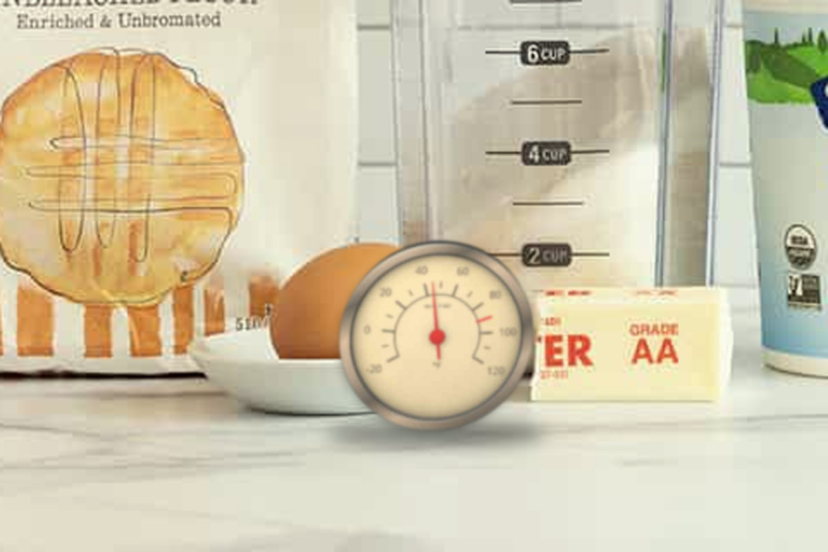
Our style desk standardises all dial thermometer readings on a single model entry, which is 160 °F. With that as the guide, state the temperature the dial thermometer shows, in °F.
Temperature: 45 °F
